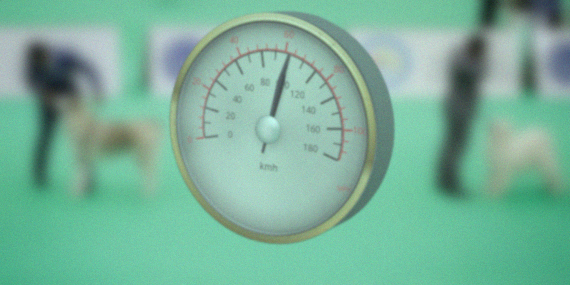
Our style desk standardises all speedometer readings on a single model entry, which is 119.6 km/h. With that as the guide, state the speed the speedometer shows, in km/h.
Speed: 100 km/h
